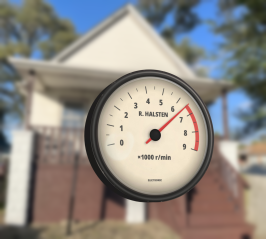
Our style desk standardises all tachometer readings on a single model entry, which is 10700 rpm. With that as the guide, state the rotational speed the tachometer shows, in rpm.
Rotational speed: 6500 rpm
